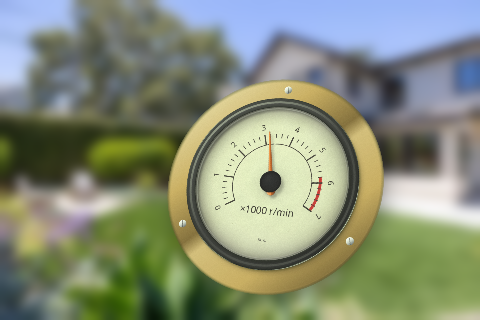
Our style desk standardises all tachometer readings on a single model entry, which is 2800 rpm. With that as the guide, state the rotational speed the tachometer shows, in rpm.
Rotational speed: 3200 rpm
